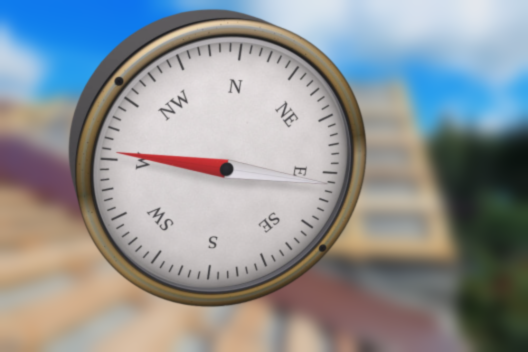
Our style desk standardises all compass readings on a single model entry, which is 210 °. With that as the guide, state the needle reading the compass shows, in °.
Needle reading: 275 °
